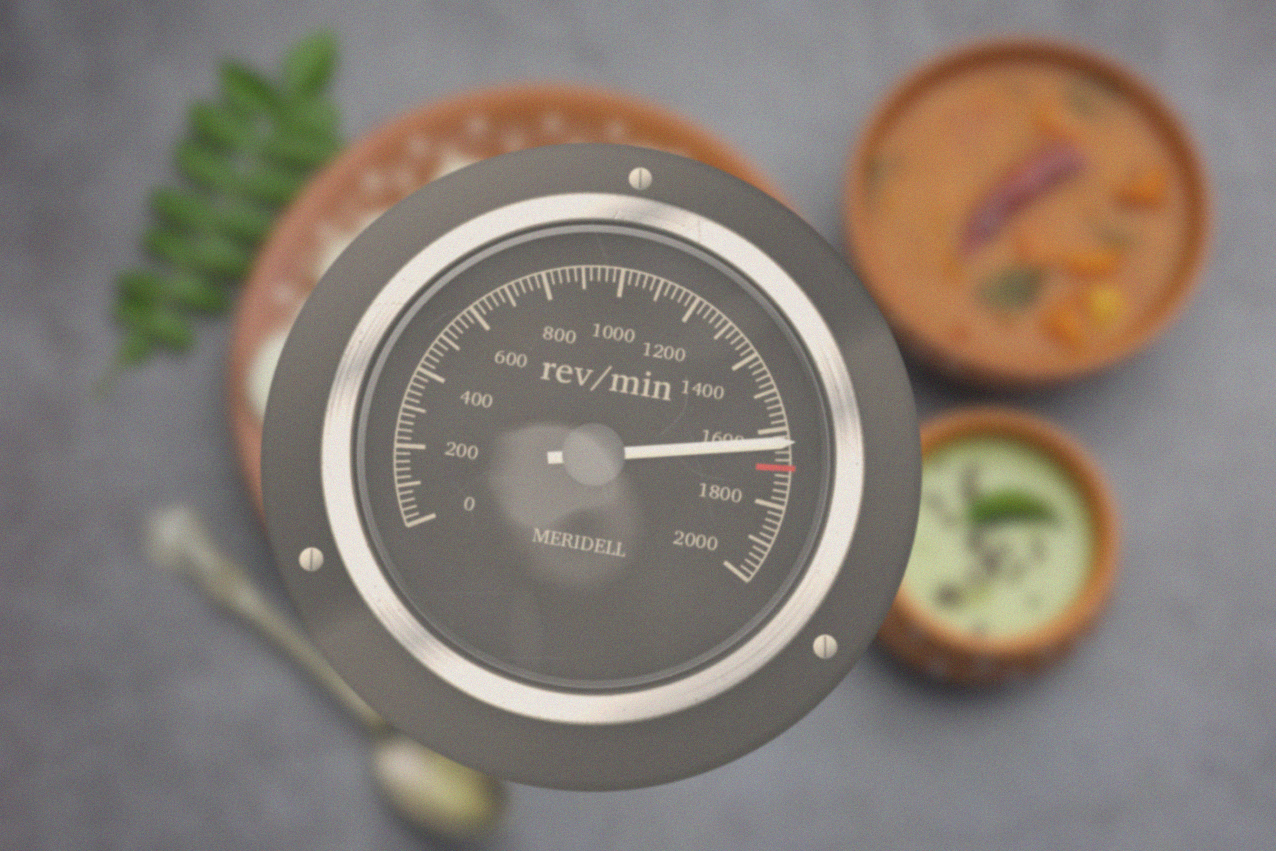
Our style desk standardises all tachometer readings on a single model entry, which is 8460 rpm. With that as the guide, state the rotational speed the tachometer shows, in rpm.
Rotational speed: 1640 rpm
